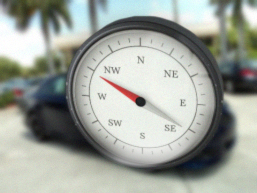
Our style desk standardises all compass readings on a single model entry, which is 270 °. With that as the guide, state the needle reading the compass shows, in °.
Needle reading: 300 °
